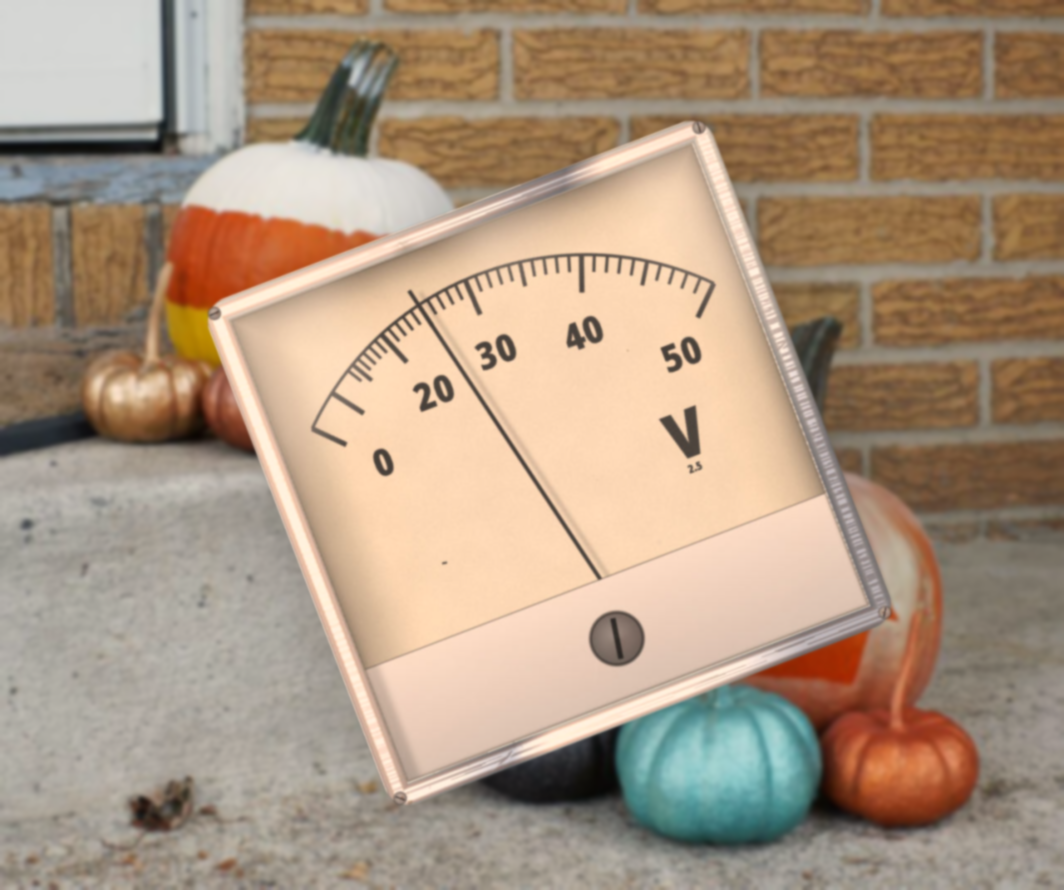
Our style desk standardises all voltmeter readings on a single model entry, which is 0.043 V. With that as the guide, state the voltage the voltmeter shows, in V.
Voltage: 25 V
